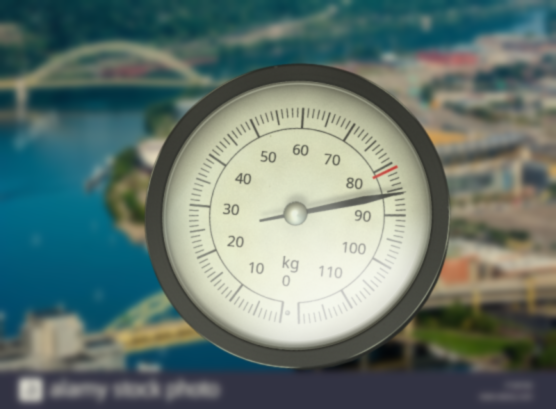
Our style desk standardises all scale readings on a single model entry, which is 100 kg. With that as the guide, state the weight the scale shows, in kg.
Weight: 86 kg
